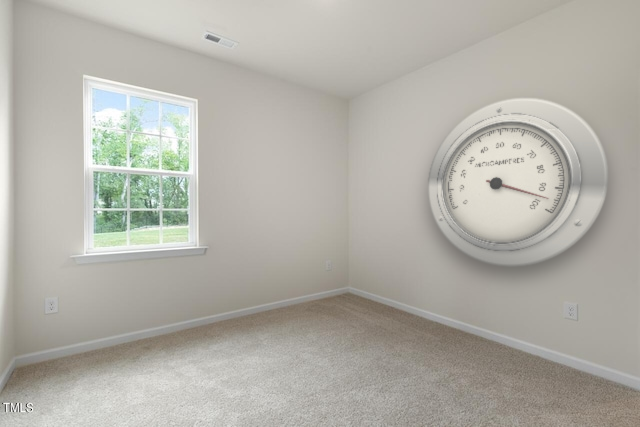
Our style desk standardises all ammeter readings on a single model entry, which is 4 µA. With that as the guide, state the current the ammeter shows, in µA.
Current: 95 µA
